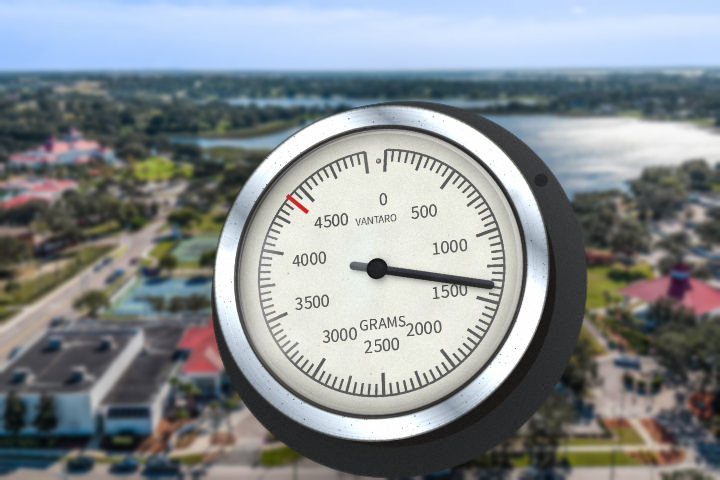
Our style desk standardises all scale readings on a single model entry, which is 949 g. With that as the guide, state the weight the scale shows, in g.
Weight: 1400 g
